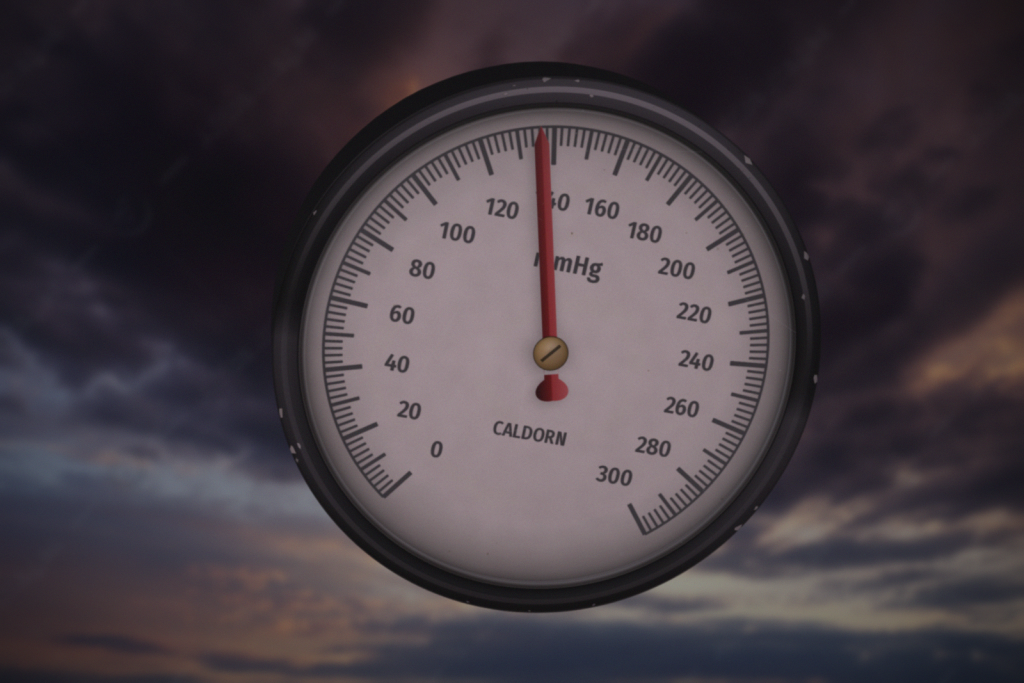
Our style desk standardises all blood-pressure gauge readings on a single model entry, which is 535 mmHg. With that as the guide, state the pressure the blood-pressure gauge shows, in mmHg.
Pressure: 136 mmHg
